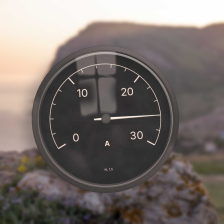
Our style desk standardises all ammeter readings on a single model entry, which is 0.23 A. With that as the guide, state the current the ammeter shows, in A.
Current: 26 A
